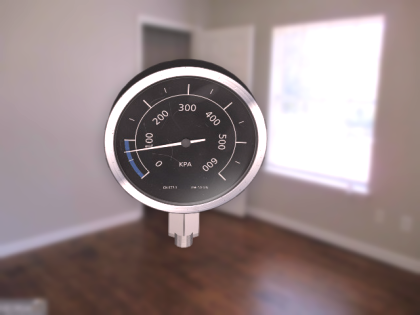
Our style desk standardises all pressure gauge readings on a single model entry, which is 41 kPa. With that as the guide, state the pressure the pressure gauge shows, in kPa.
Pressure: 75 kPa
